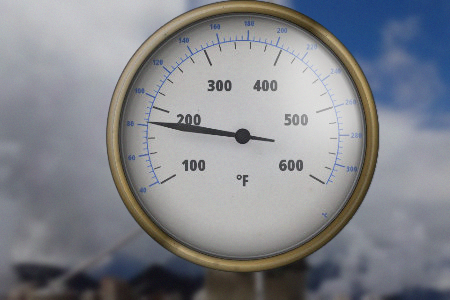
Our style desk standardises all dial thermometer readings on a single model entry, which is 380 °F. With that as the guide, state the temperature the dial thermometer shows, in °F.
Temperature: 180 °F
